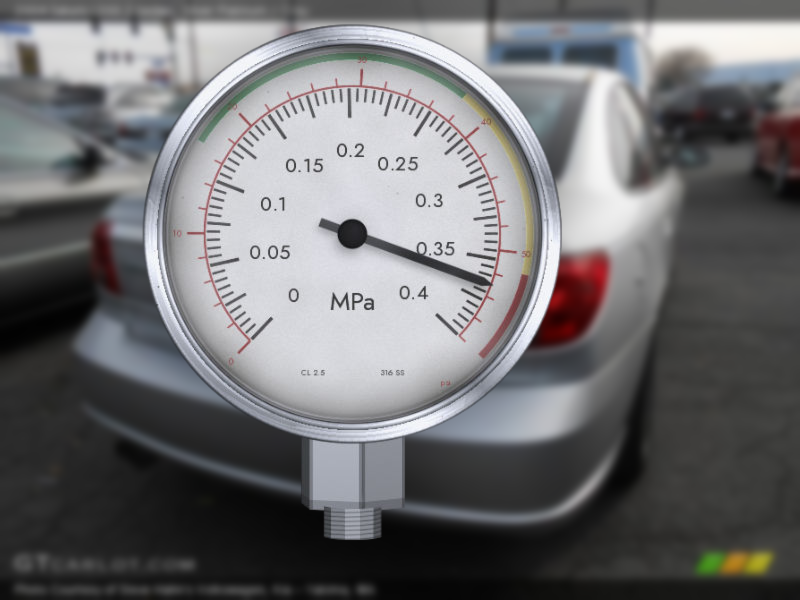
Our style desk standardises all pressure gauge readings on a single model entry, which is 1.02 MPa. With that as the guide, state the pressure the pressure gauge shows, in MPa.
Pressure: 0.365 MPa
